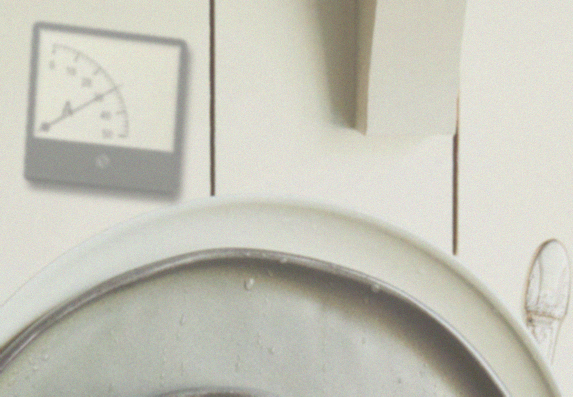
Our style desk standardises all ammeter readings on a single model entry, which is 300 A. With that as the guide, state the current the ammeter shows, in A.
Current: 30 A
